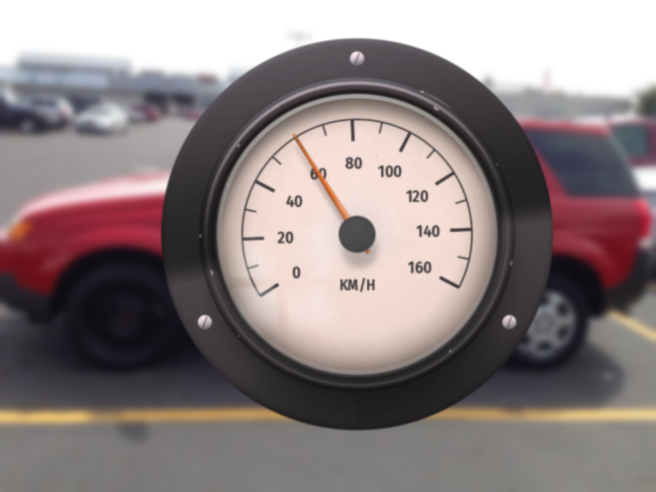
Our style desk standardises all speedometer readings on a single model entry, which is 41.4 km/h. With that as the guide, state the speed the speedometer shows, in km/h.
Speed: 60 km/h
